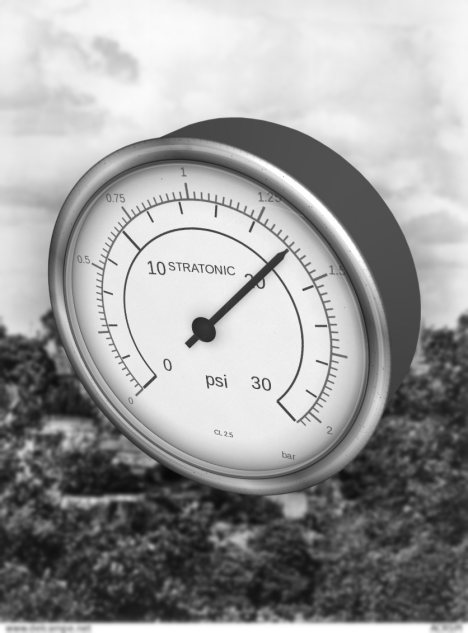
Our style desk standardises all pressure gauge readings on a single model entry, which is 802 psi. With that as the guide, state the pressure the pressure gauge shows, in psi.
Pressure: 20 psi
